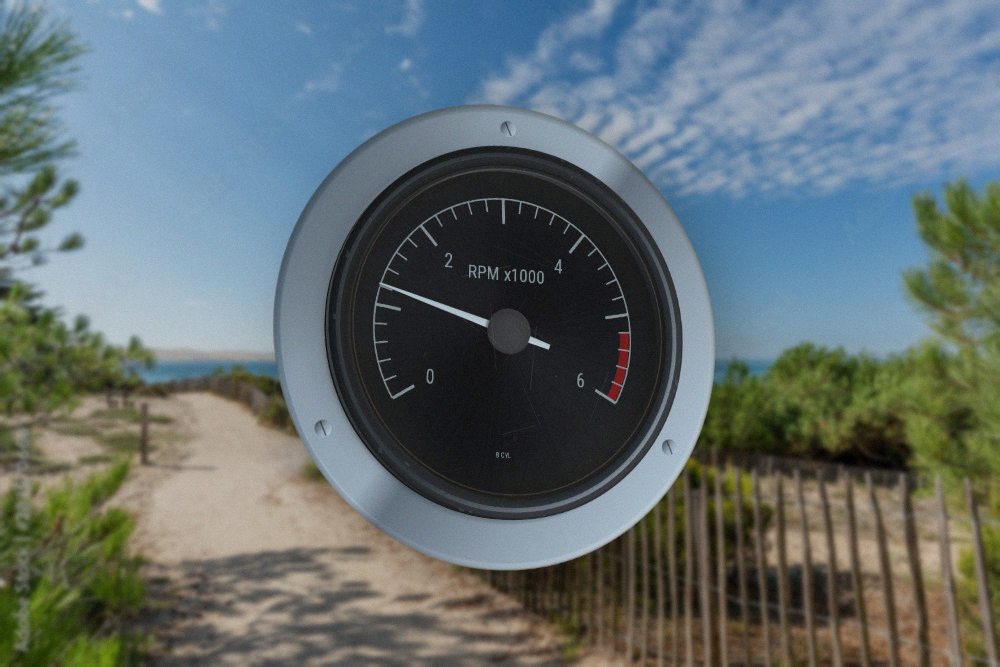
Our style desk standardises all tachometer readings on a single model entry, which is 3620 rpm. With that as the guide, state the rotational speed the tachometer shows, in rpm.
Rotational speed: 1200 rpm
